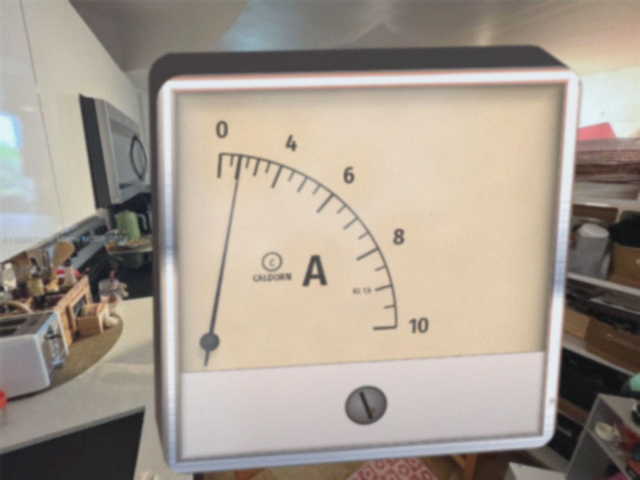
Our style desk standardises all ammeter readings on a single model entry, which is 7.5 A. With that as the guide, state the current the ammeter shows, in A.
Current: 2 A
